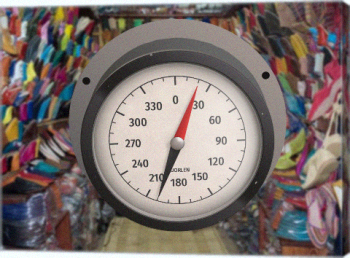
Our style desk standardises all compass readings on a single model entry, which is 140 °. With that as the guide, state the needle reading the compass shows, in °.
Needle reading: 20 °
